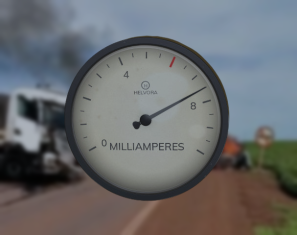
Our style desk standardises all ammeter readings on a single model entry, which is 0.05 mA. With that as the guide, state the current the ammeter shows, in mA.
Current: 7.5 mA
